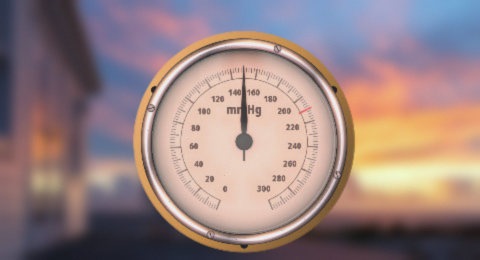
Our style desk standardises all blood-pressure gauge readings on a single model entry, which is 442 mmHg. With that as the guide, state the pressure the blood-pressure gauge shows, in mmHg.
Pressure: 150 mmHg
